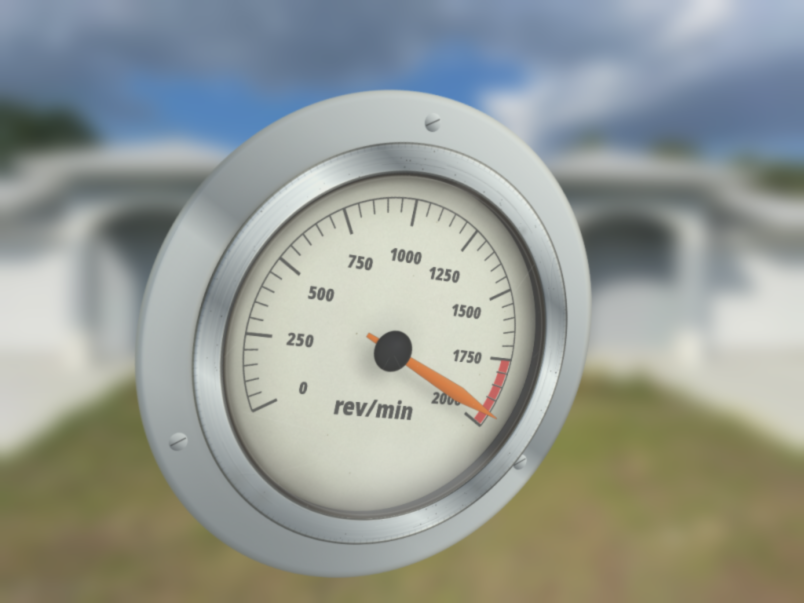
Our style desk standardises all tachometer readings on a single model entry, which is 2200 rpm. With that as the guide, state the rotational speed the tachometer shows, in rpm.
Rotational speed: 1950 rpm
